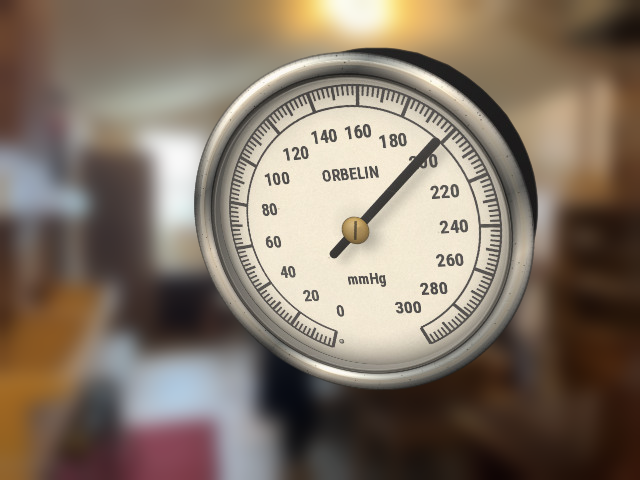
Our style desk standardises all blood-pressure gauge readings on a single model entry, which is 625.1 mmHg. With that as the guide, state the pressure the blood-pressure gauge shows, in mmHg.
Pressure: 198 mmHg
